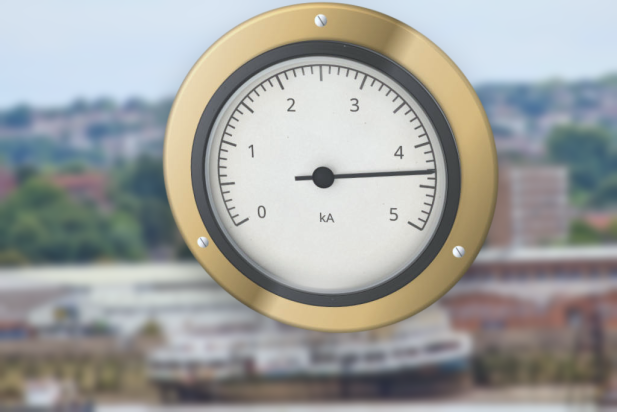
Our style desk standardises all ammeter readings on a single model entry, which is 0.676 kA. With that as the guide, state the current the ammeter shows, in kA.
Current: 4.3 kA
